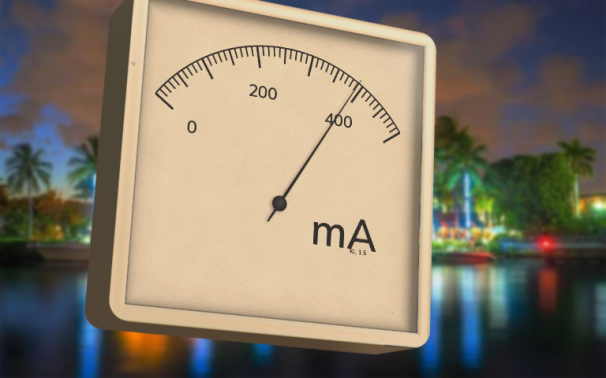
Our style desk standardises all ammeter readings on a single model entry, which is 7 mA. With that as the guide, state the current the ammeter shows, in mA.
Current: 390 mA
